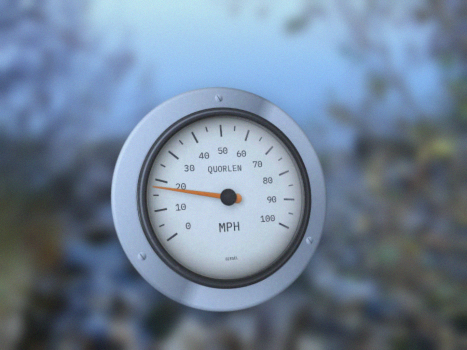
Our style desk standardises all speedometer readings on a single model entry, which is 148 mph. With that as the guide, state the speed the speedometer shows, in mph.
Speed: 17.5 mph
